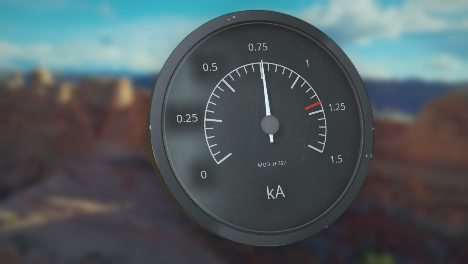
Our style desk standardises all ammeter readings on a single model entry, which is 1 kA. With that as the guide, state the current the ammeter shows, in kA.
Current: 0.75 kA
